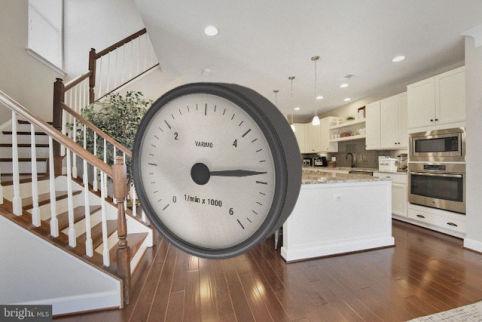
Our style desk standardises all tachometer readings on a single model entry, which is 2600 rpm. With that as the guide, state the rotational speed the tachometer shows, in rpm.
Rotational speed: 4800 rpm
